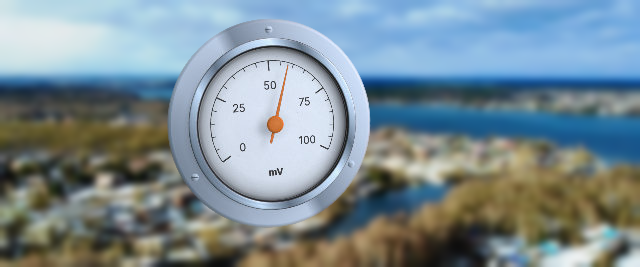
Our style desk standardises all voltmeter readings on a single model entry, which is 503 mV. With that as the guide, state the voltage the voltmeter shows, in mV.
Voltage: 57.5 mV
